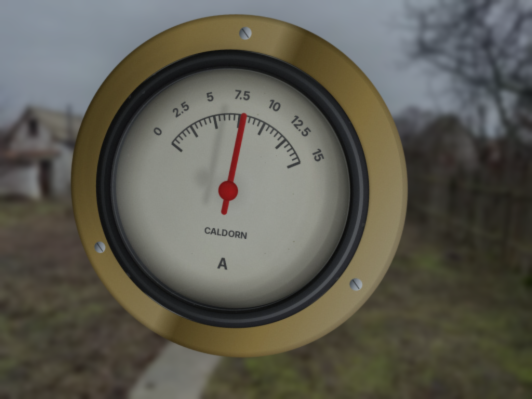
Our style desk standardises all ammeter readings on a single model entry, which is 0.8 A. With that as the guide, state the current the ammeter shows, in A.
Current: 8 A
